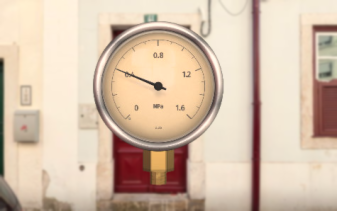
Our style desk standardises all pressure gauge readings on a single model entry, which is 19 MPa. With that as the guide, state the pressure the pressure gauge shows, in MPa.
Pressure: 0.4 MPa
